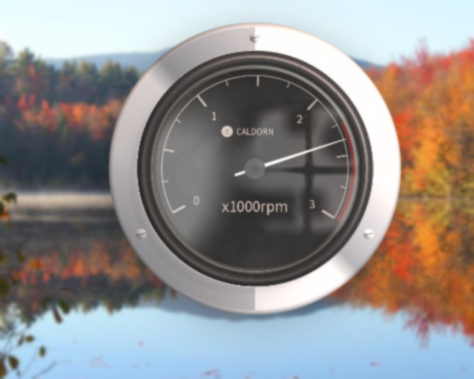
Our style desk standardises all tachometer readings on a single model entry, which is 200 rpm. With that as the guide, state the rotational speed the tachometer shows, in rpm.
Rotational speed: 2375 rpm
